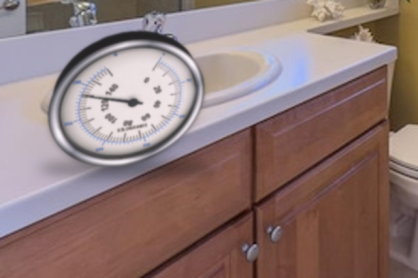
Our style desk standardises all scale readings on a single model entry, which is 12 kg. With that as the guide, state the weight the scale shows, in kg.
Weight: 130 kg
